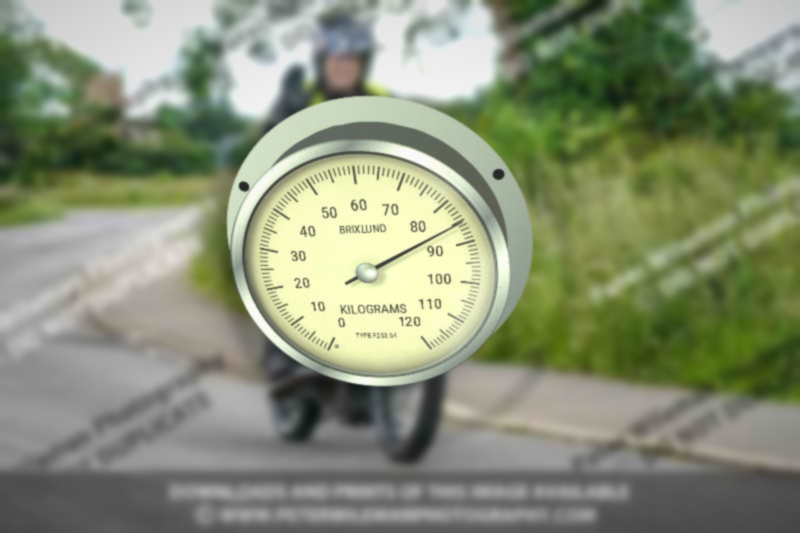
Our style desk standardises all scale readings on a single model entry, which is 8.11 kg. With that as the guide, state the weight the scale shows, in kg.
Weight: 85 kg
